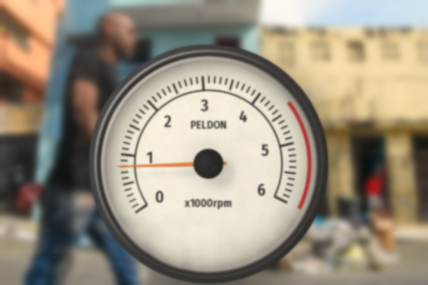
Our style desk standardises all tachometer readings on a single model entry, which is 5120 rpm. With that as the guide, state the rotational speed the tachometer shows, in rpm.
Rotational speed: 800 rpm
